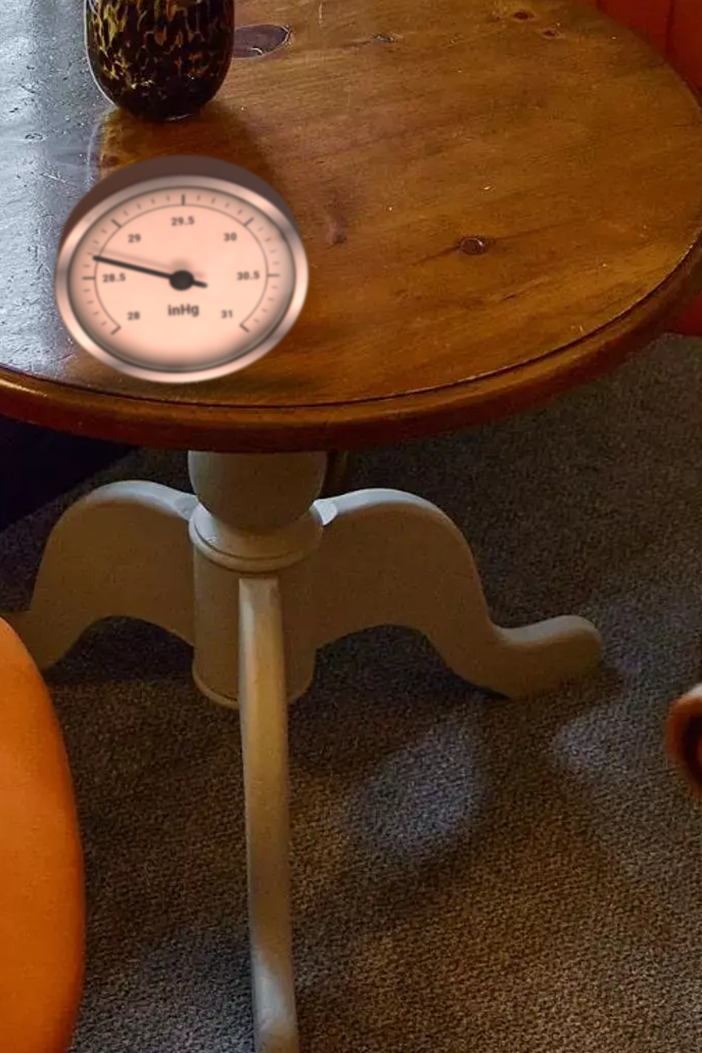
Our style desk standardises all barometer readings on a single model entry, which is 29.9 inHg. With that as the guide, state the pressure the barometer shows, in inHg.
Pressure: 28.7 inHg
